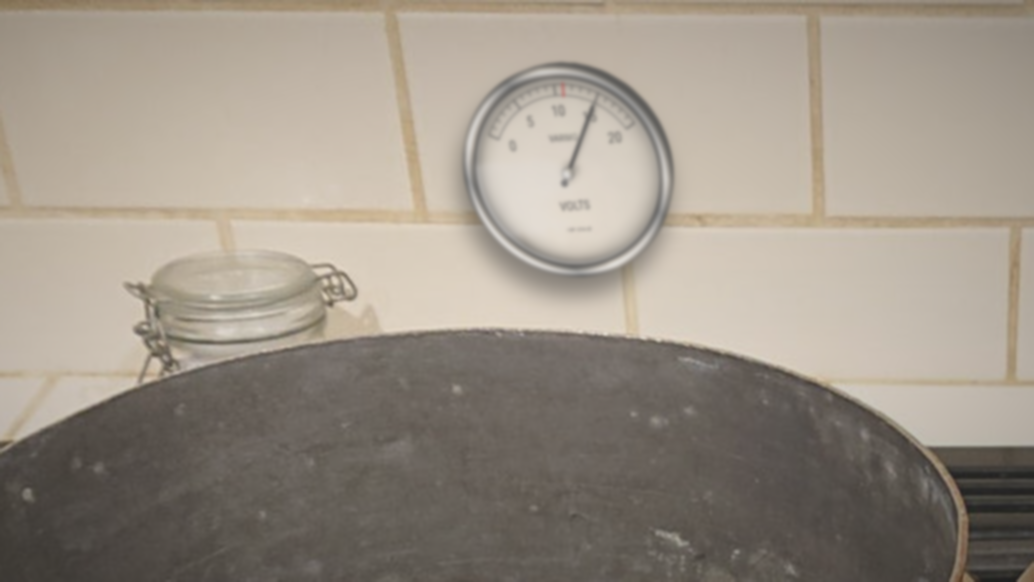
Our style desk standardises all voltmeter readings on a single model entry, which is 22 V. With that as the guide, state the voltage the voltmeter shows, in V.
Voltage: 15 V
